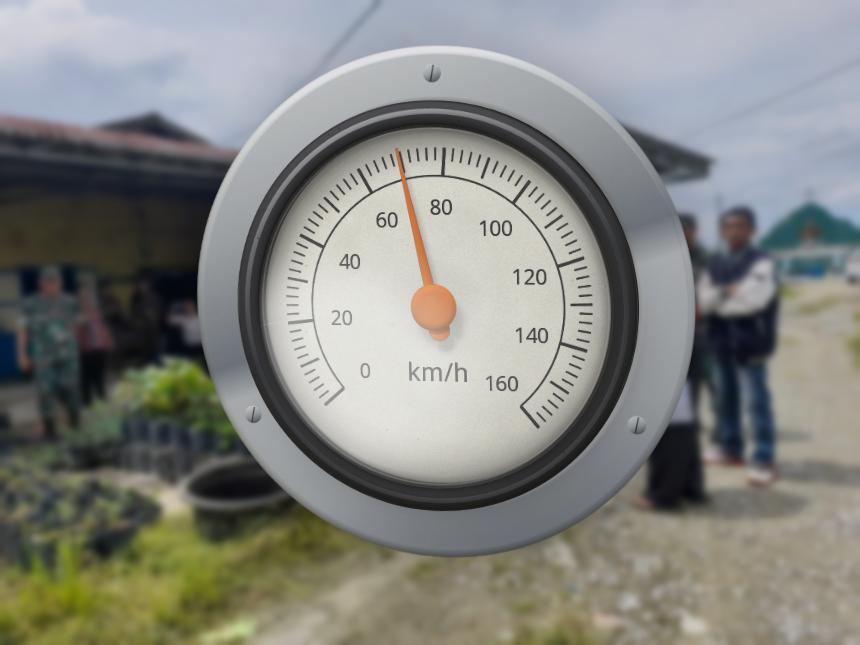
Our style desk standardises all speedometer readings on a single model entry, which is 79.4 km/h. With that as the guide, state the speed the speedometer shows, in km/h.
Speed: 70 km/h
